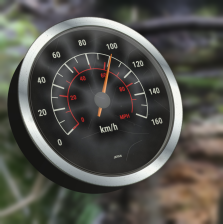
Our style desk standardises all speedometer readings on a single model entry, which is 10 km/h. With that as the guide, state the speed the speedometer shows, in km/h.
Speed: 100 km/h
